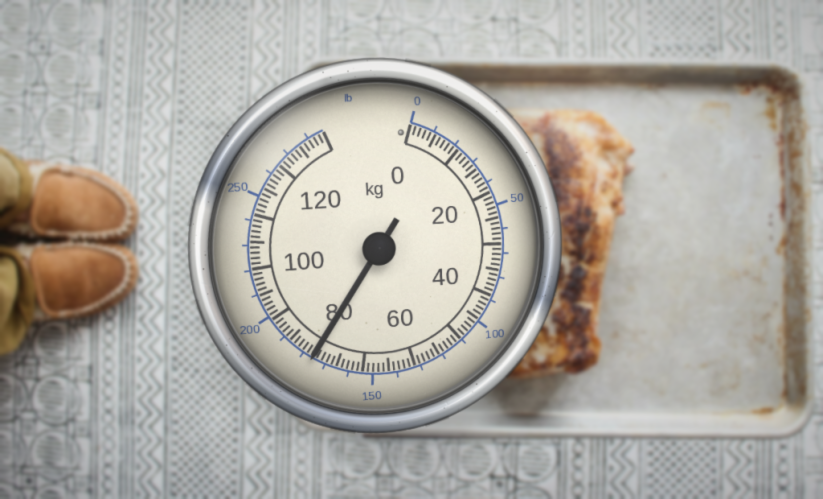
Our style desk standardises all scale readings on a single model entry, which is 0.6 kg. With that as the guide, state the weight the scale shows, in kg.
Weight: 80 kg
